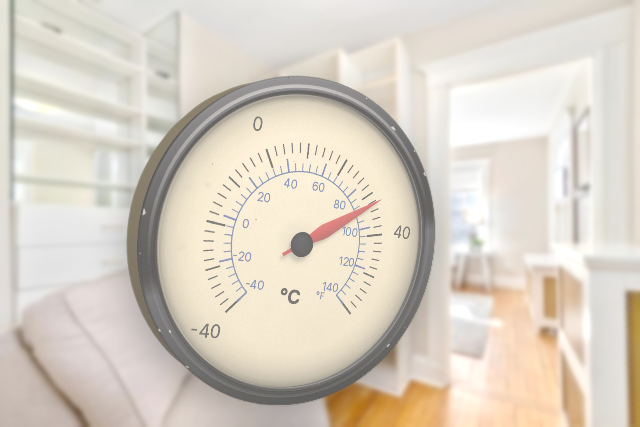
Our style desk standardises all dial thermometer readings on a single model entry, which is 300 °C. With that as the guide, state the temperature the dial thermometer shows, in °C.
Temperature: 32 °C
